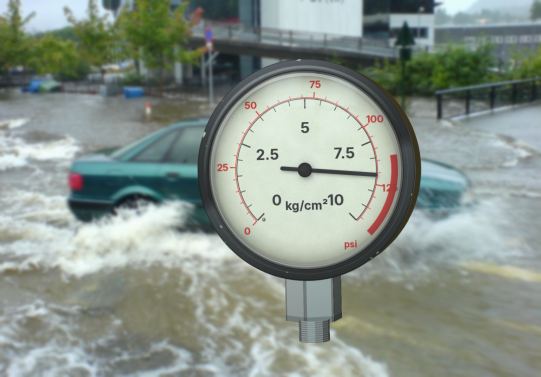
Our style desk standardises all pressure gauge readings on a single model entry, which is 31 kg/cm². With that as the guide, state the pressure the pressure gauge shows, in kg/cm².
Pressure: 8.5 kg/cm²
